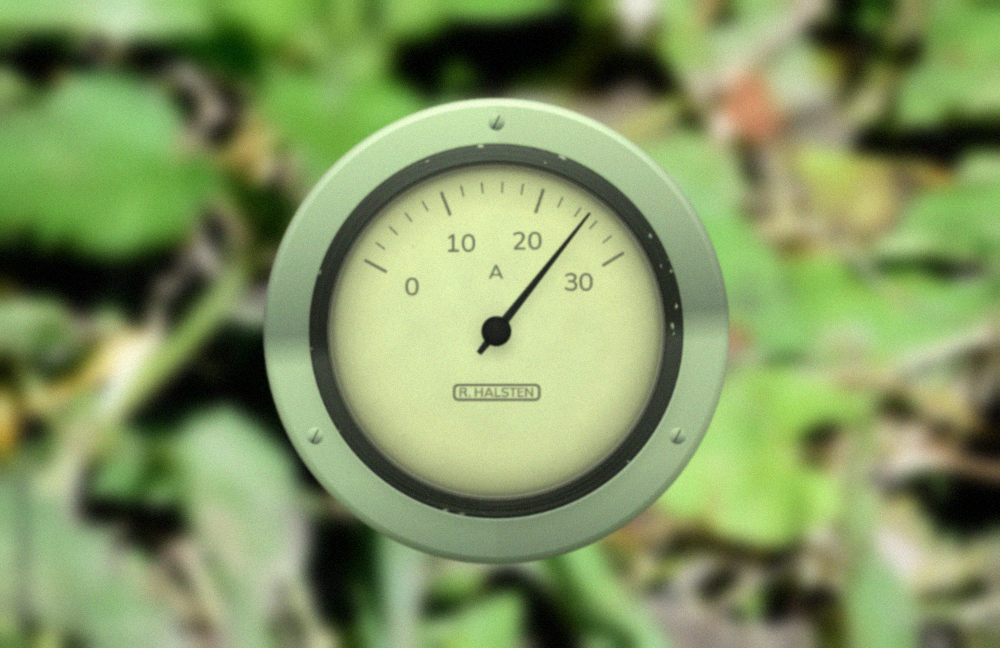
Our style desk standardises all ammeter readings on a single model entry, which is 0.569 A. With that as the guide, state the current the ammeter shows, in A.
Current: 25 A
